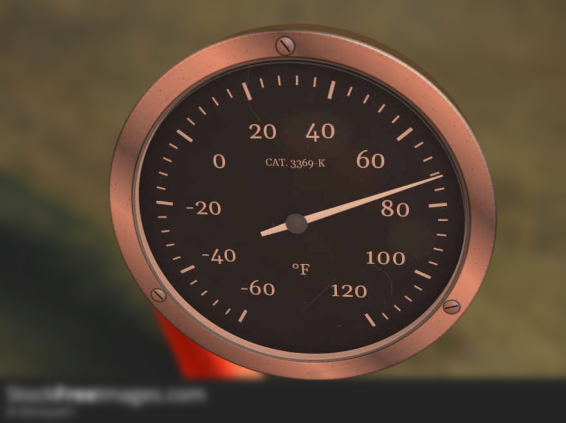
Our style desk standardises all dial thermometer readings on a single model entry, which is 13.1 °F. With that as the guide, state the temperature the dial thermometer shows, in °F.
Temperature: 72 °F
